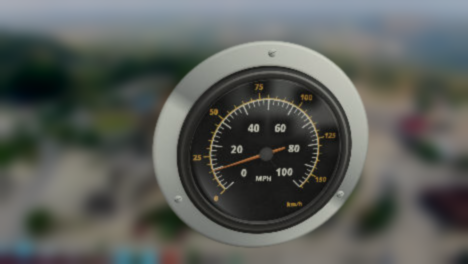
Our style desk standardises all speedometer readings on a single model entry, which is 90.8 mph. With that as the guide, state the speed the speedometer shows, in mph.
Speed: 10 mph
